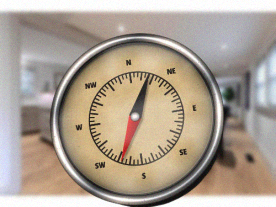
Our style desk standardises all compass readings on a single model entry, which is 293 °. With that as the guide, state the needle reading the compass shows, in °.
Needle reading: 205 °
